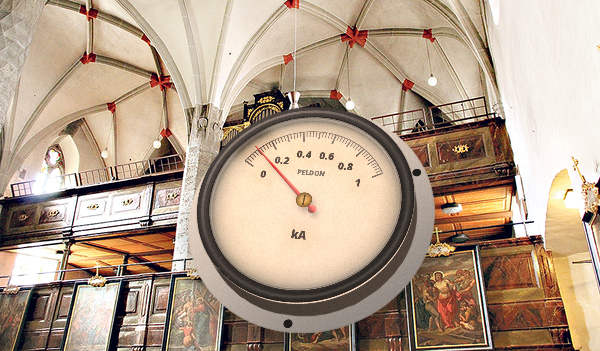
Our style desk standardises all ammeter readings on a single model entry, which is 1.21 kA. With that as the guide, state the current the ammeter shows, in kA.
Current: 0.1 kA
